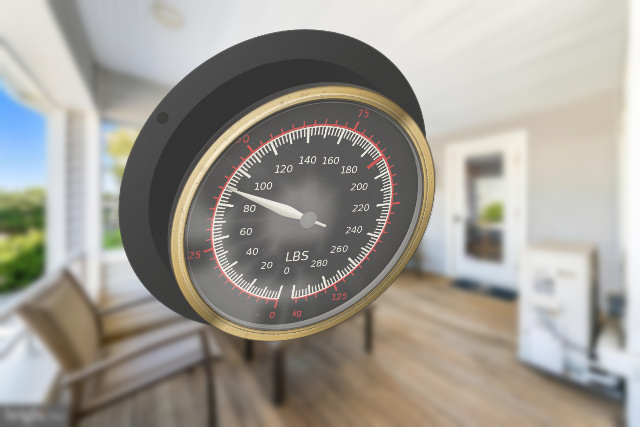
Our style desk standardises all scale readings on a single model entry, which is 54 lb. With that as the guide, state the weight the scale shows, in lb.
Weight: 90 lb
